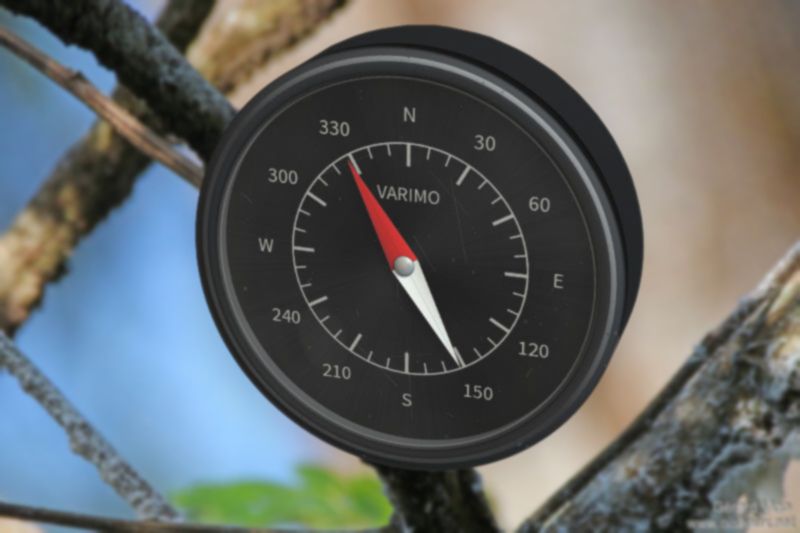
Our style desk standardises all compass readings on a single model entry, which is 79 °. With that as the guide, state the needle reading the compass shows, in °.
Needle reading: 330 °
